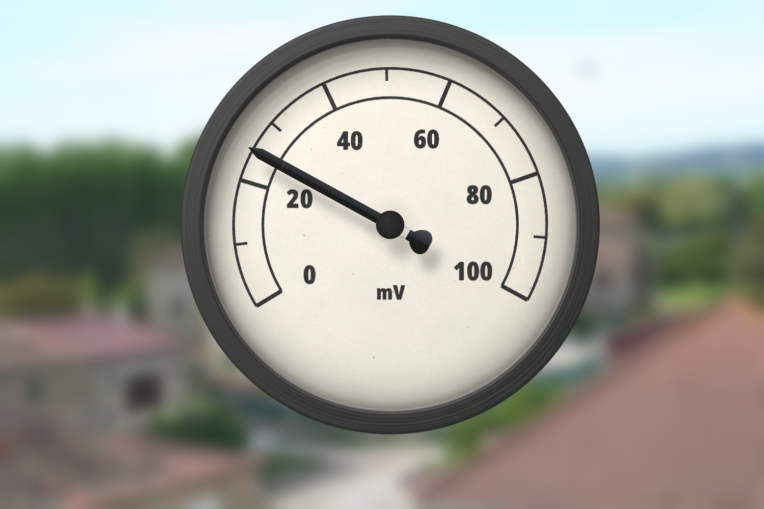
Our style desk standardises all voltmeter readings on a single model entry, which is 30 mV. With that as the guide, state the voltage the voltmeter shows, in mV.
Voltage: 25 mV
